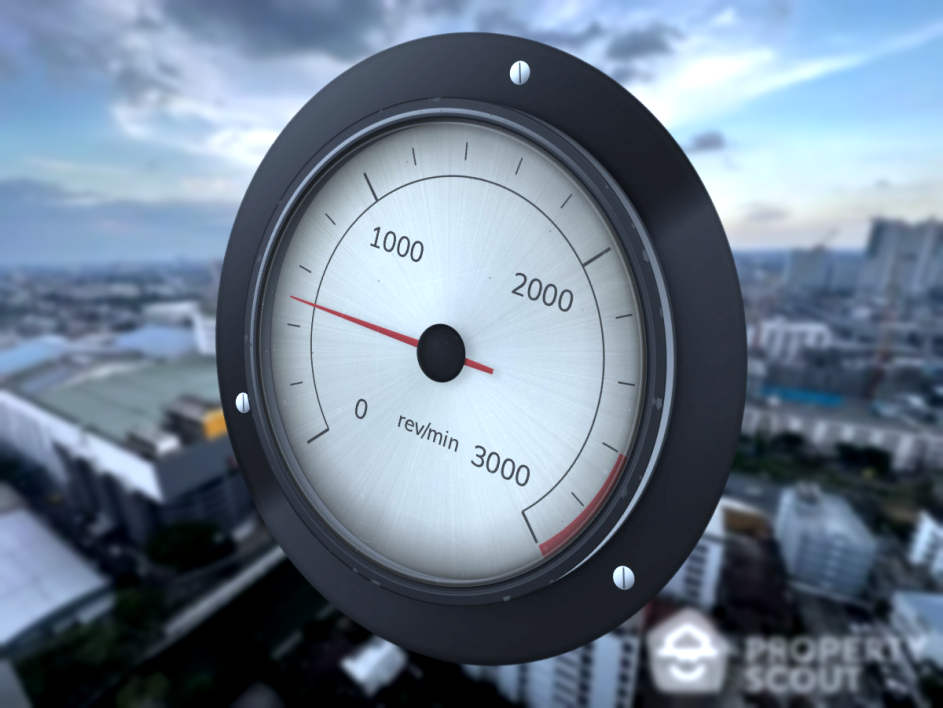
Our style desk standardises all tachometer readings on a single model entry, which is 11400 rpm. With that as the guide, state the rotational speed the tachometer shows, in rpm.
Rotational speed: 500 rpm
